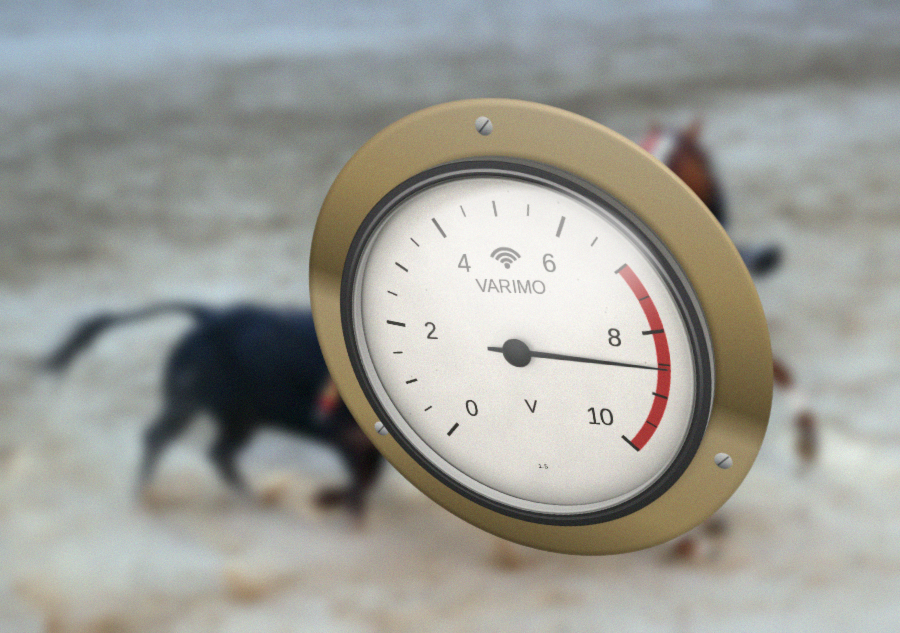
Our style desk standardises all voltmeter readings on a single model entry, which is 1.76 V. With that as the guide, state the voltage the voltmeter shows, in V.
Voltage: 8.5 V
